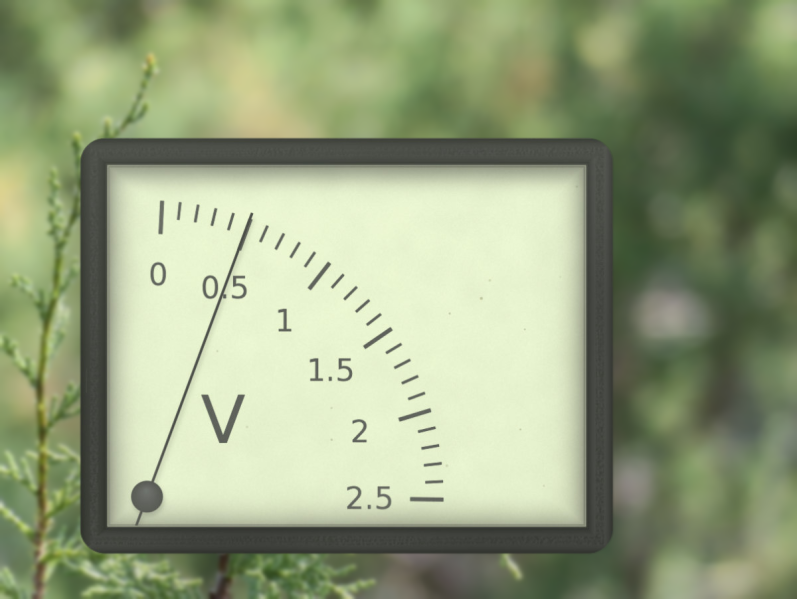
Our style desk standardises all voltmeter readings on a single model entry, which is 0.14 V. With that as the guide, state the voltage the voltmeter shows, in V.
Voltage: 0.5 V
